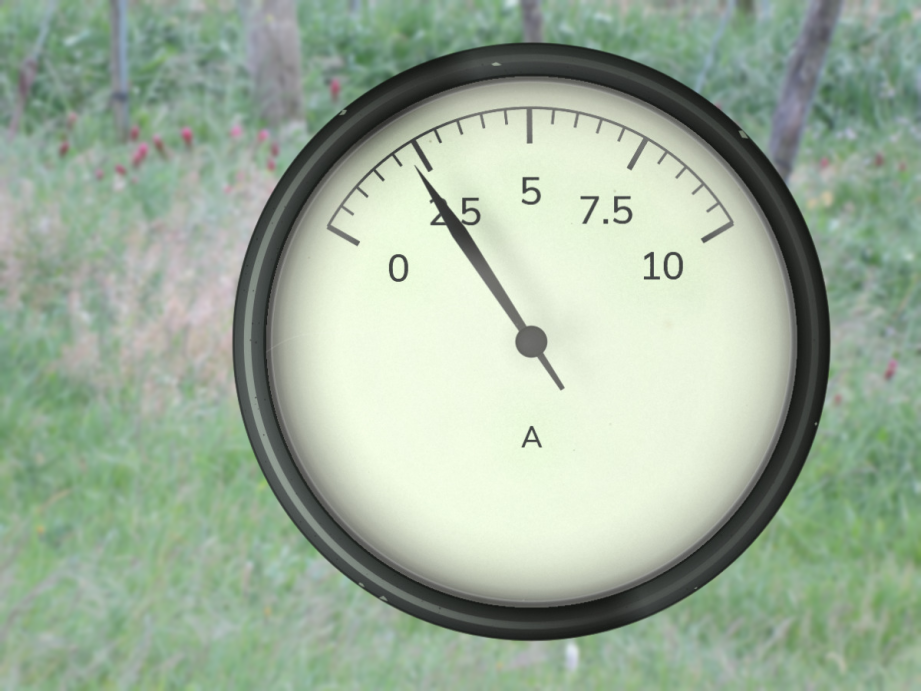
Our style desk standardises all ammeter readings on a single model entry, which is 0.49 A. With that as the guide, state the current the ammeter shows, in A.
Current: 2.25 A
